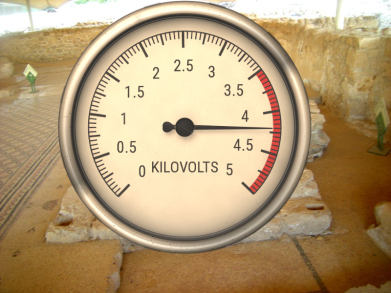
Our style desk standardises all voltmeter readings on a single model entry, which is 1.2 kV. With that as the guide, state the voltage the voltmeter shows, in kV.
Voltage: 4.2 kV
